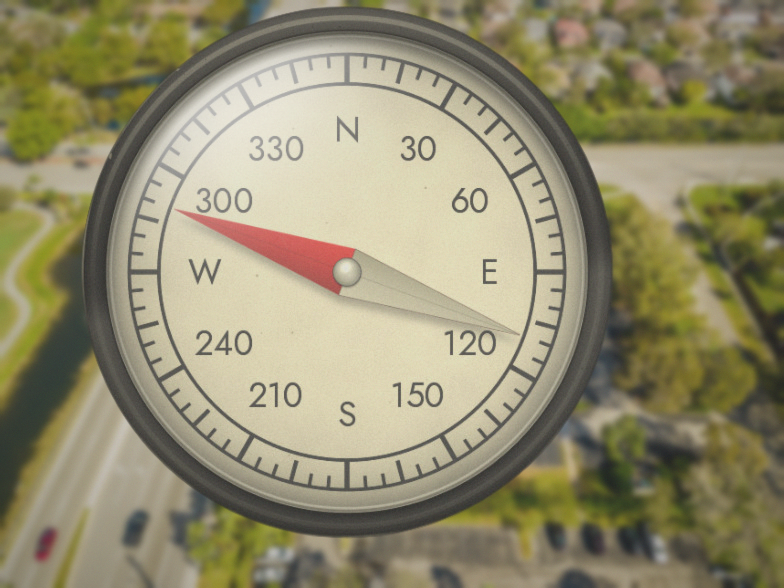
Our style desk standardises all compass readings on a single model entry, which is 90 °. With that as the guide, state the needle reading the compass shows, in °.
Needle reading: 290 °
